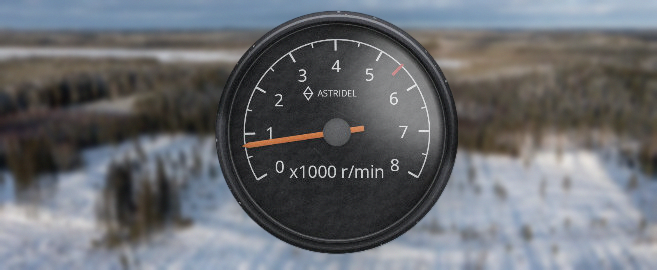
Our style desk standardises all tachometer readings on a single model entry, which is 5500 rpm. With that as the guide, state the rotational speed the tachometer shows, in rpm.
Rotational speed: 750 rpm
